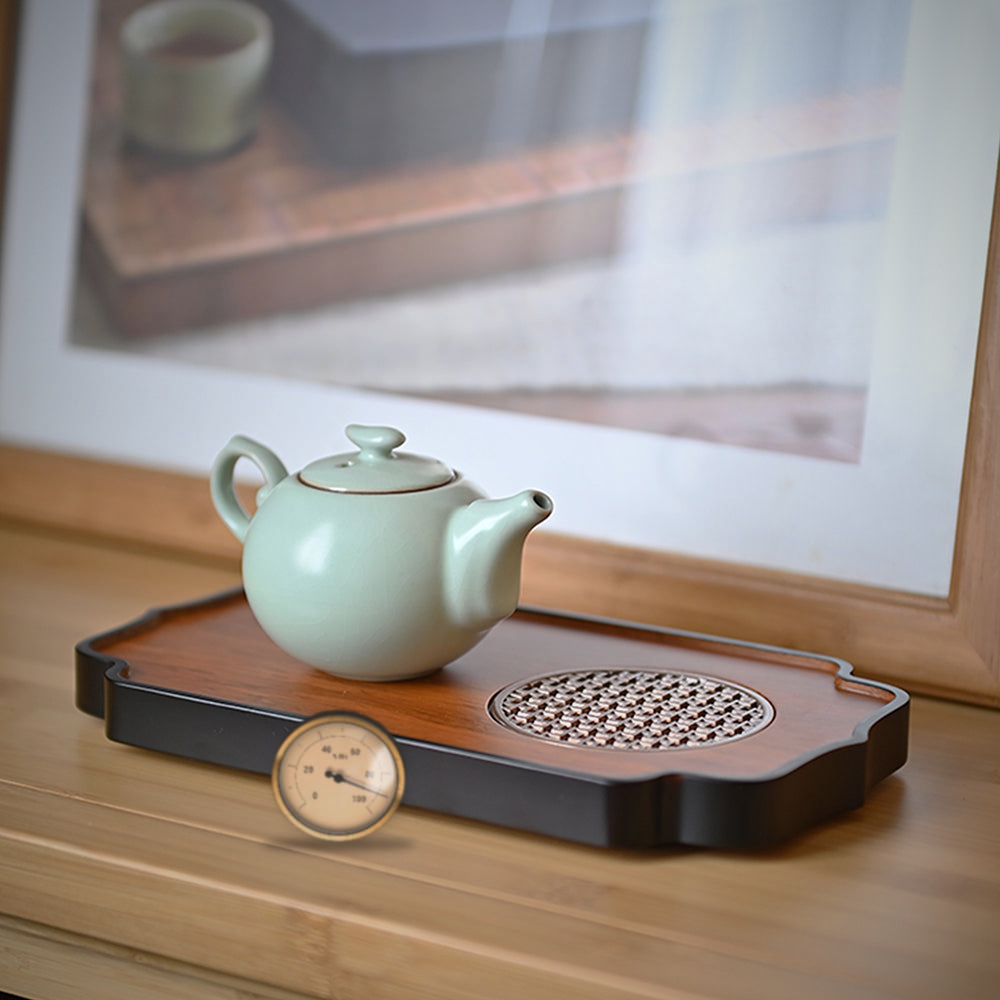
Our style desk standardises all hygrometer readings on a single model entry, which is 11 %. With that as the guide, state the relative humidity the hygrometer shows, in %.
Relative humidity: 90 %
